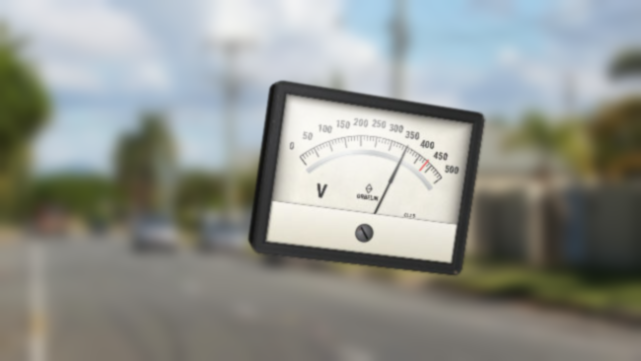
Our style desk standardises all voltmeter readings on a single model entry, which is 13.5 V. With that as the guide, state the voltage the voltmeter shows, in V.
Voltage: 350 V
